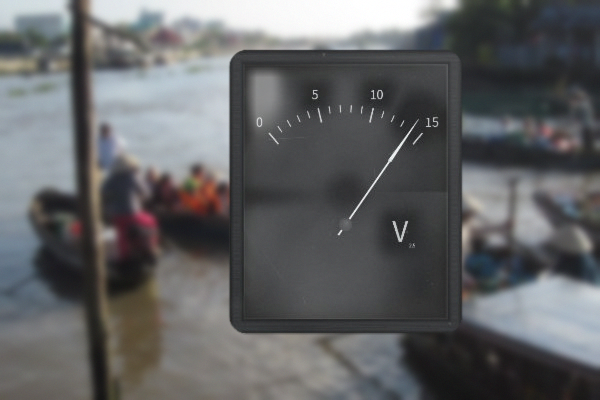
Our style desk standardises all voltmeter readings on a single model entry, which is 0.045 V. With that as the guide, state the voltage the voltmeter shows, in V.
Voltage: 14 V
